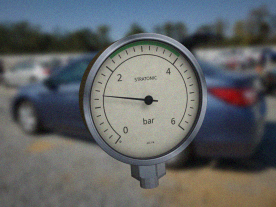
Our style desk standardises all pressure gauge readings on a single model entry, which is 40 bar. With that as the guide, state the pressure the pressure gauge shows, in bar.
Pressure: 1.3 bar
